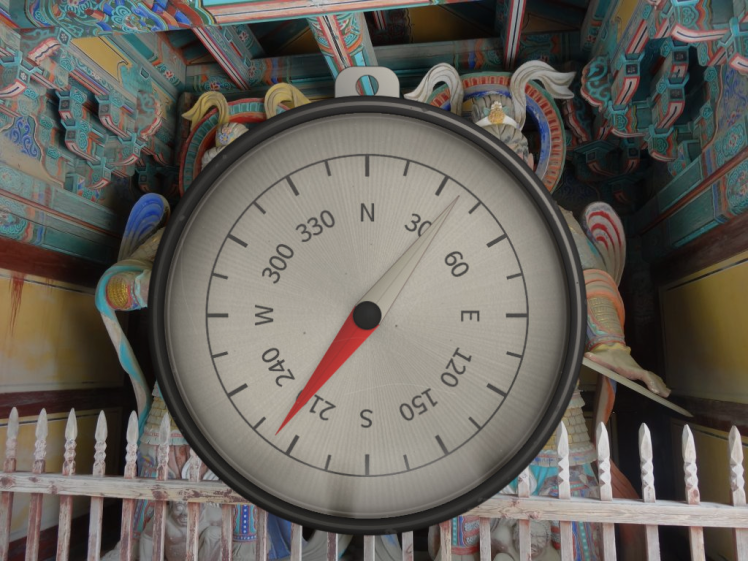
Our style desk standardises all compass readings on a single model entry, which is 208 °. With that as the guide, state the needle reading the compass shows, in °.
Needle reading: 217.5 °
